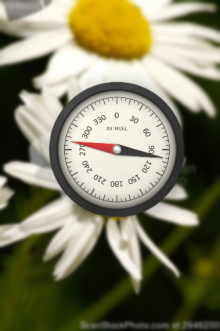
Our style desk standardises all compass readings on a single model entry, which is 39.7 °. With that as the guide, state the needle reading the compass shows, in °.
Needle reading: 280 °
